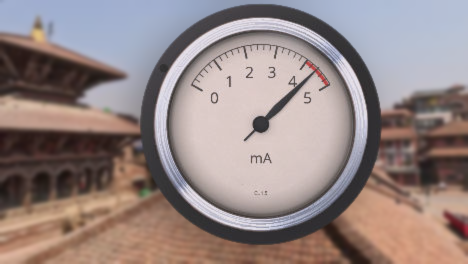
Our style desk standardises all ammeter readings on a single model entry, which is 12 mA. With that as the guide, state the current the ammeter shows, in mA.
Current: 4.4 mA
